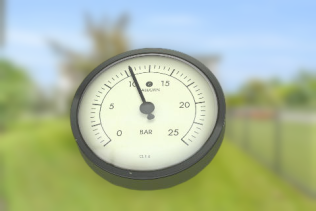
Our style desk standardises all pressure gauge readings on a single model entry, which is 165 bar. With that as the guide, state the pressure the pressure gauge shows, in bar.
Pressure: 10.5 bar
